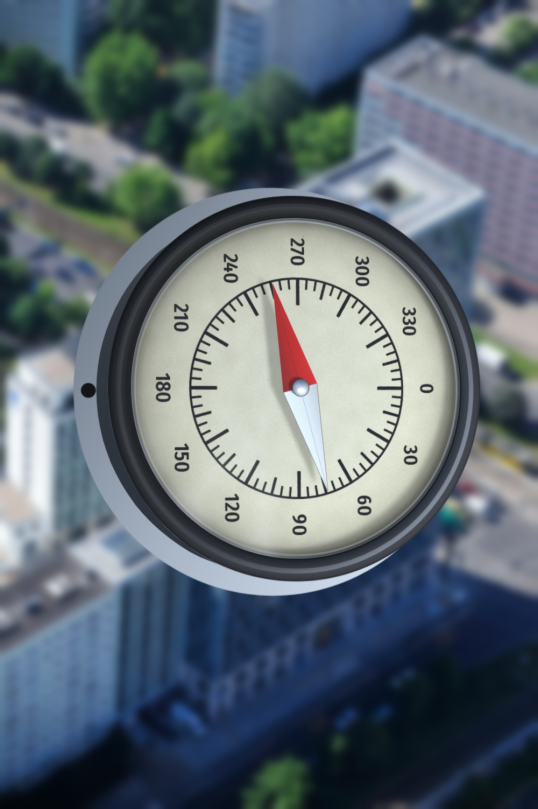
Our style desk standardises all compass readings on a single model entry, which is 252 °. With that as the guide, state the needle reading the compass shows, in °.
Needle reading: 255 °
